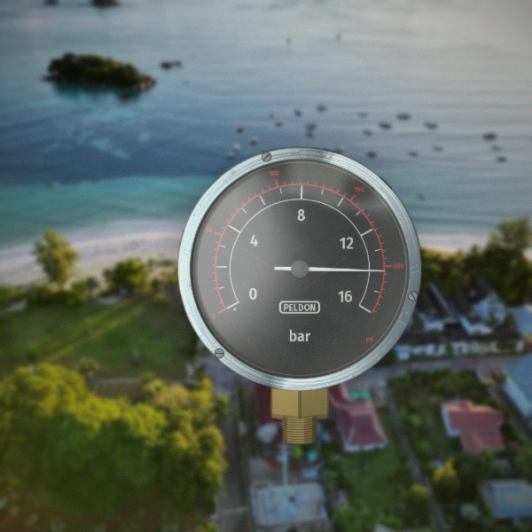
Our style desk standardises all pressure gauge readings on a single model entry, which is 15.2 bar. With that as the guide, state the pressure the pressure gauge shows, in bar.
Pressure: 14 bar
